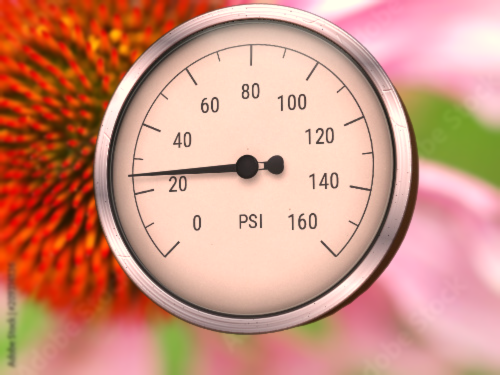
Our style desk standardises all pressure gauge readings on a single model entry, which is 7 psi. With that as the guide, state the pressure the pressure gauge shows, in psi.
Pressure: 25 psi
